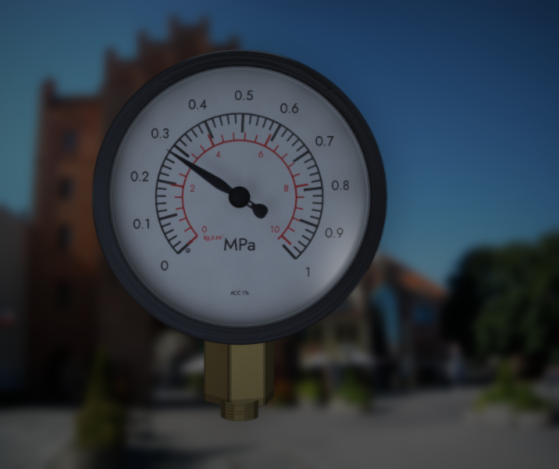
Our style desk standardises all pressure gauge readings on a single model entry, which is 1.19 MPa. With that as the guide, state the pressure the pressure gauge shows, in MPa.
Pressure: 0.28 MPa
